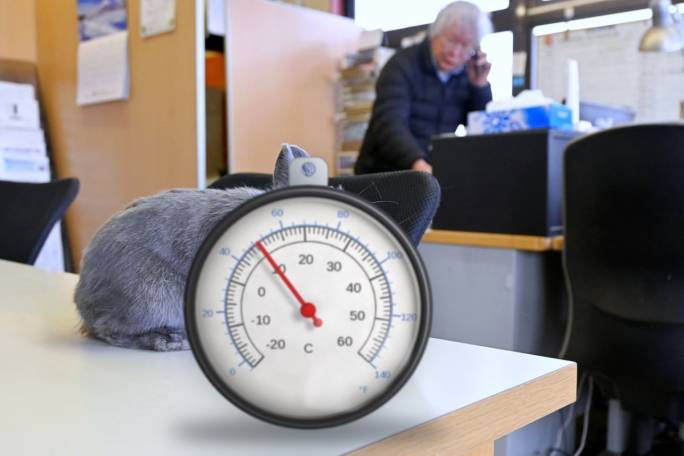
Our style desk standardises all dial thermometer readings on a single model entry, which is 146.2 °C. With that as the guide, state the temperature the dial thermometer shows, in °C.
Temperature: 10 °C
